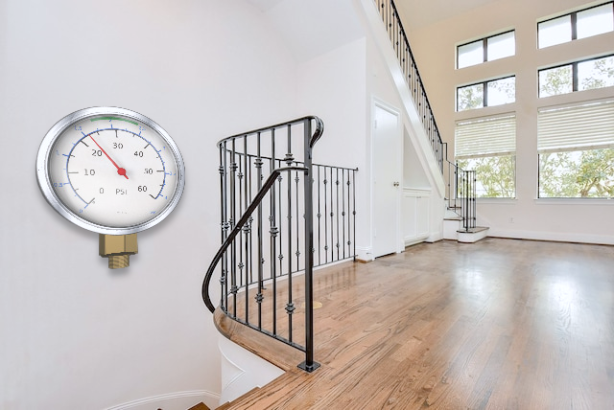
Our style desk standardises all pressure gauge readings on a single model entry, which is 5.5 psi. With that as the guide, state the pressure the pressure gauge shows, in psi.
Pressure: 22.5 psi
